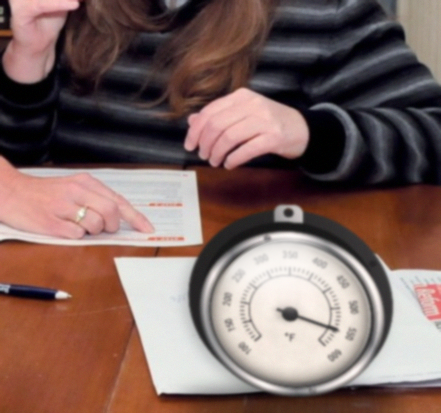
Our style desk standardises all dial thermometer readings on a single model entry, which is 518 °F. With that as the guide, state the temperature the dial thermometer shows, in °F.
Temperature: 550 °F
